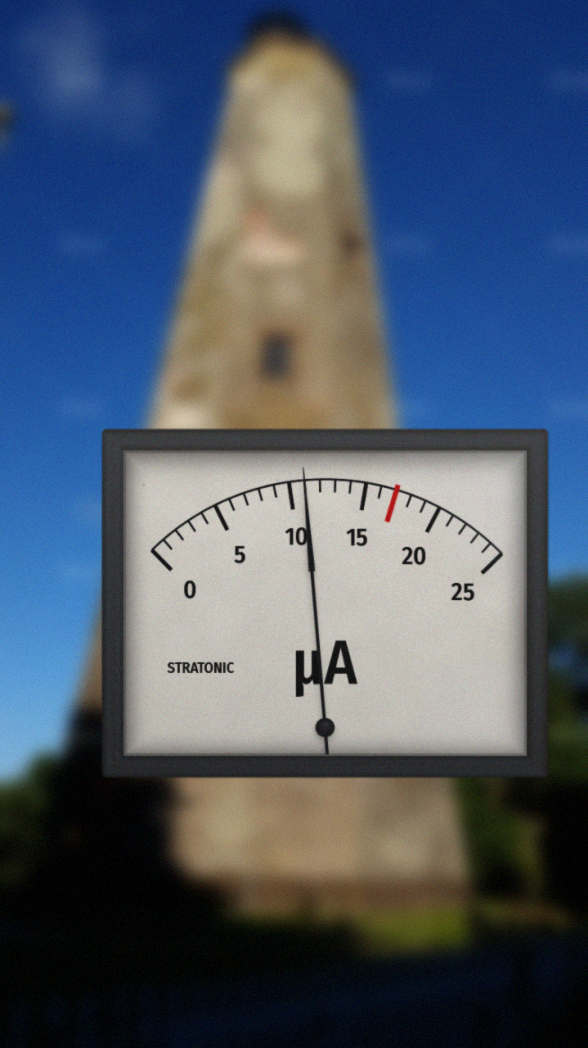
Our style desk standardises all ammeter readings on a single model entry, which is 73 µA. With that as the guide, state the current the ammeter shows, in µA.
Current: 11 µA
